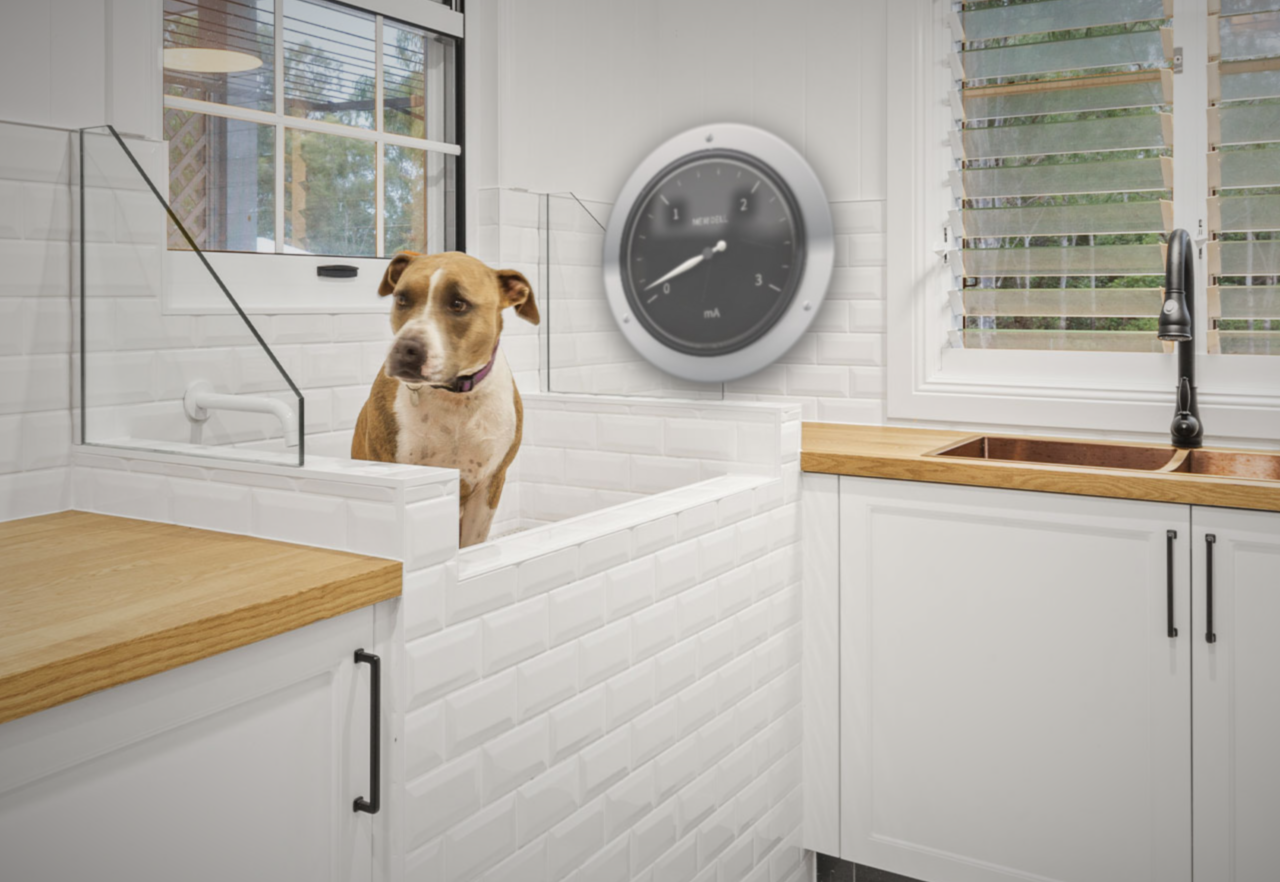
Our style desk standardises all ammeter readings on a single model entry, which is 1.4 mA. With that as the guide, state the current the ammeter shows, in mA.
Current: 0.1 mA
